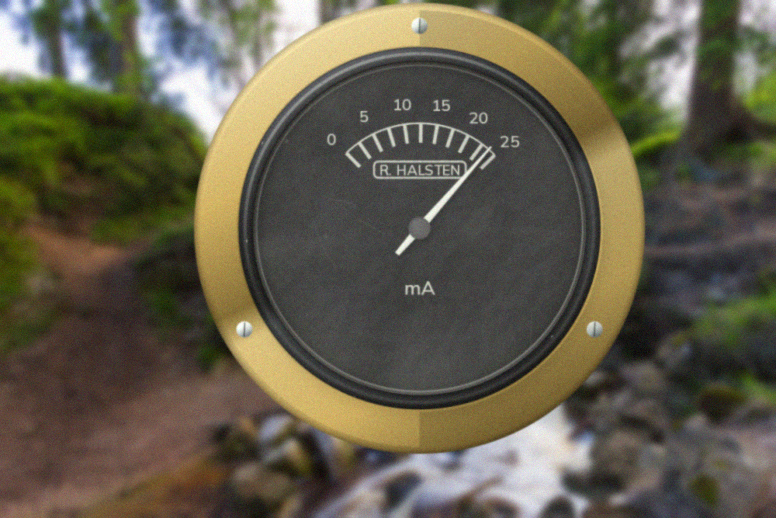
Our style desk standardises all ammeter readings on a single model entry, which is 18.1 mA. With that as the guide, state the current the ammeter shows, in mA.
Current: 23.75 mA
